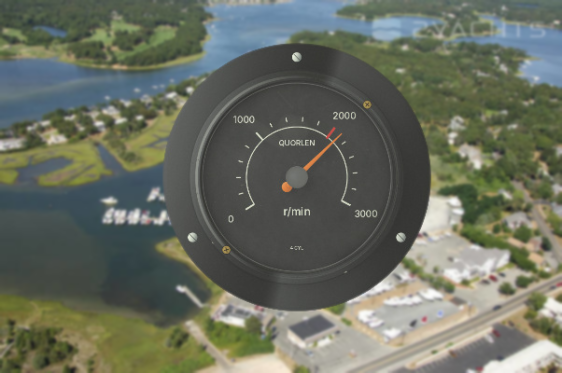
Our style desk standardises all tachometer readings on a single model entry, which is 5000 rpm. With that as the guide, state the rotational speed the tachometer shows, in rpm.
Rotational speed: 2100 rpm
